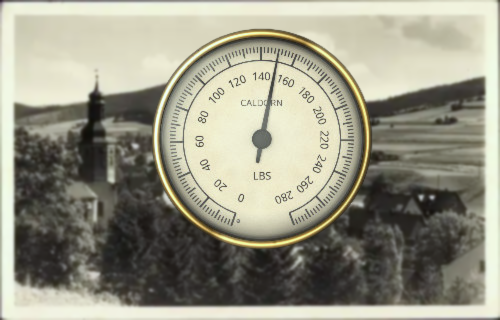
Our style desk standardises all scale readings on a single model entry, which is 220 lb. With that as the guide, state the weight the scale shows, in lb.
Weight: 150 lb
